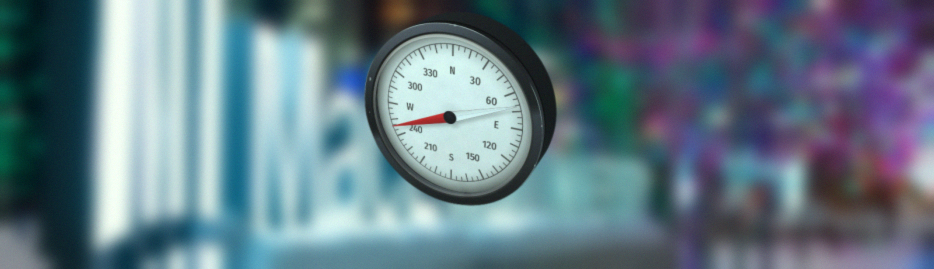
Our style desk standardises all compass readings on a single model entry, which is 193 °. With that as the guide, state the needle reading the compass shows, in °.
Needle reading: 250 °
